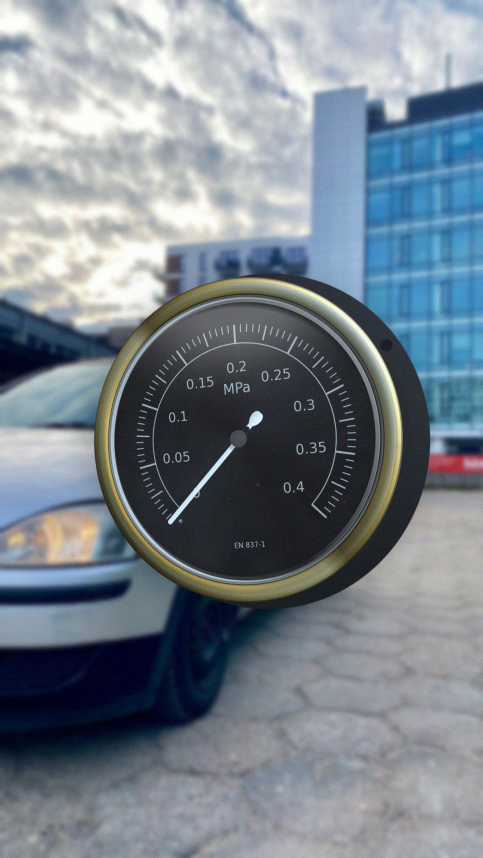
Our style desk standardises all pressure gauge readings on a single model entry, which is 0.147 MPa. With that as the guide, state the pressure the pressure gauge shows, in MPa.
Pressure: 0 MPa
